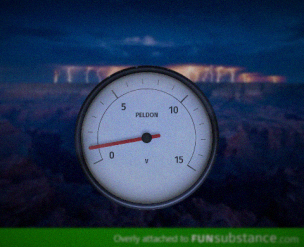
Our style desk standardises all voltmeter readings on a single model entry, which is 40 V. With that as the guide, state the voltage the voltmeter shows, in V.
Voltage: 1 V
